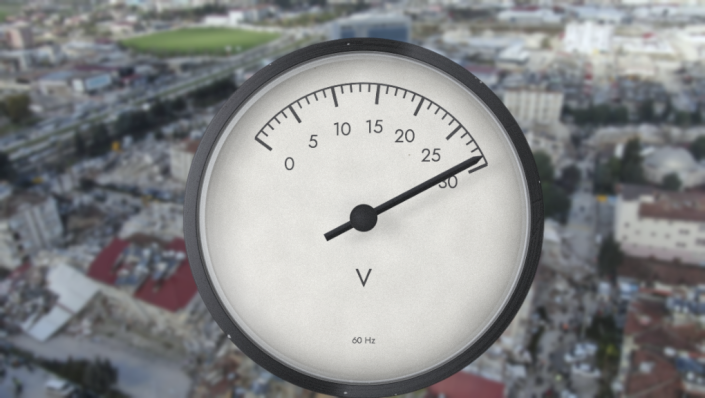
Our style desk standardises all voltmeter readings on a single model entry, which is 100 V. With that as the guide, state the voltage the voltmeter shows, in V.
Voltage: 29 V
